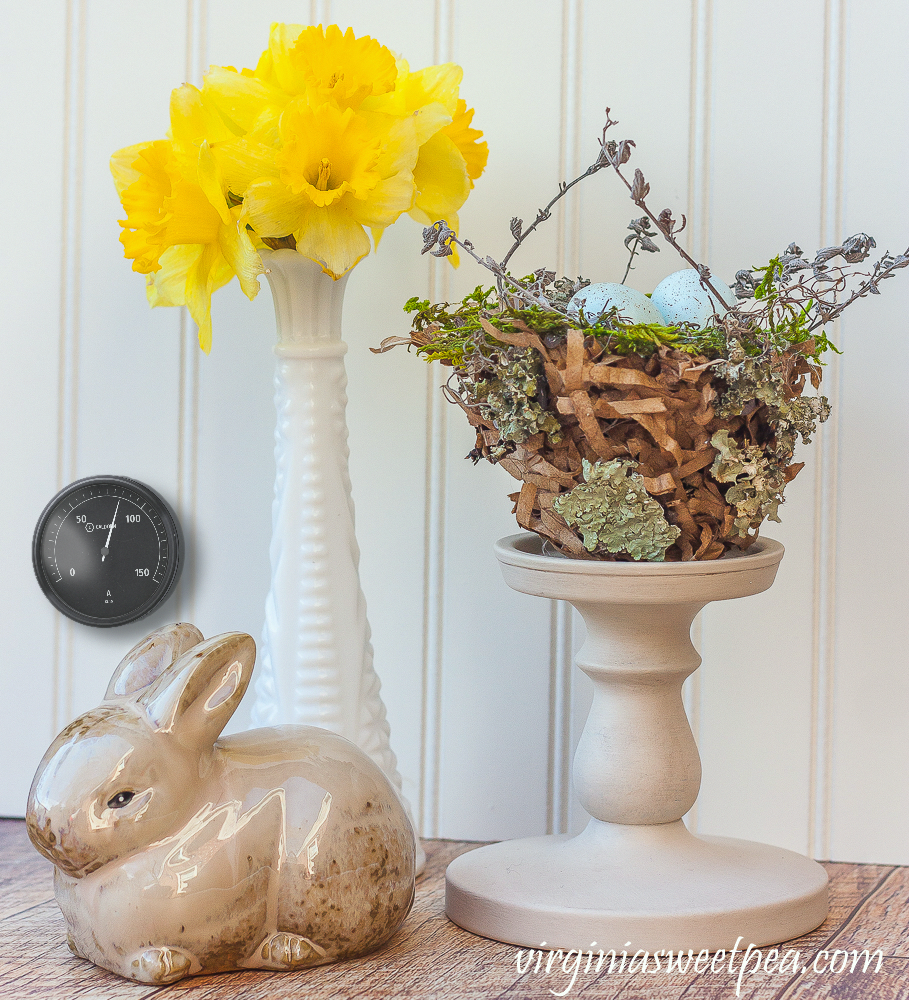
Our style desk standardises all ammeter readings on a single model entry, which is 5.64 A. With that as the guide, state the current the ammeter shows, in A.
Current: 85 A
